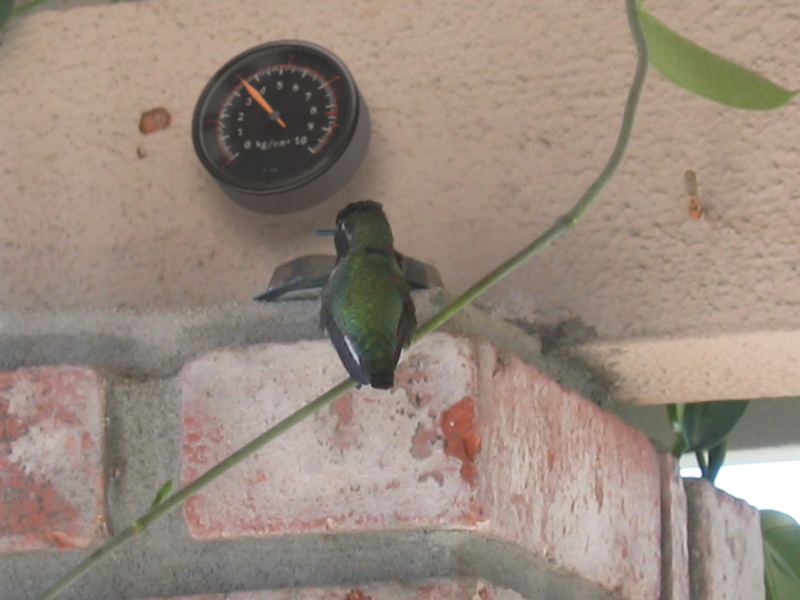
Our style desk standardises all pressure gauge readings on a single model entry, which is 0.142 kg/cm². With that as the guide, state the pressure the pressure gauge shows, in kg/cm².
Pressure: 3.5 kg/cm²
